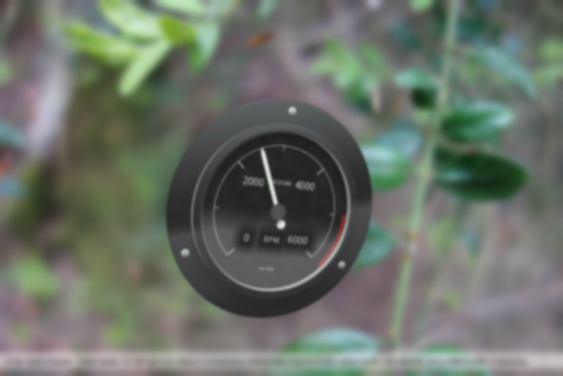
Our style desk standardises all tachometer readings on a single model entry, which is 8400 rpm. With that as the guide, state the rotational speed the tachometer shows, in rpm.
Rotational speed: 2500 rpm
